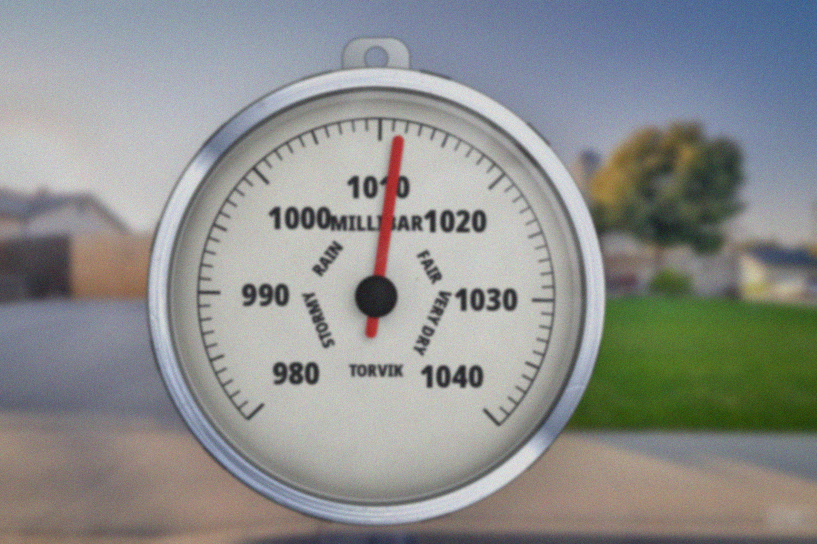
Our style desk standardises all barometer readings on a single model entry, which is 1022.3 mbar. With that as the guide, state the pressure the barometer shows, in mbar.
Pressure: 1011.5 mbar
